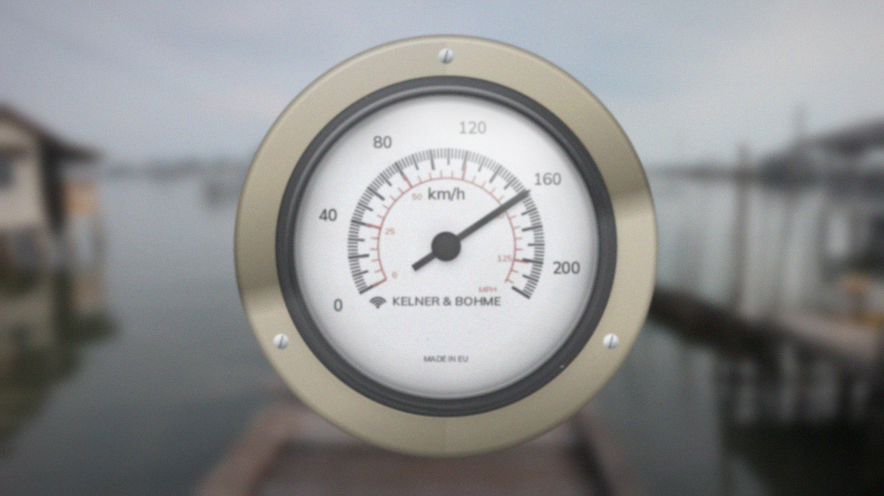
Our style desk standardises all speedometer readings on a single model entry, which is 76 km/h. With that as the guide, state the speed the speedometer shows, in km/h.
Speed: 160 km/h
